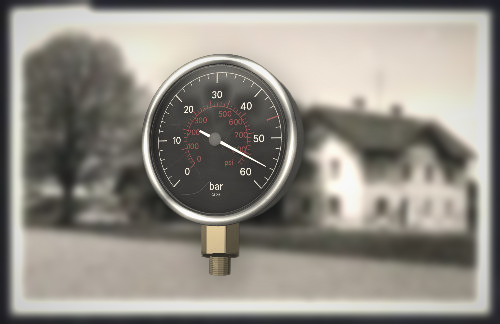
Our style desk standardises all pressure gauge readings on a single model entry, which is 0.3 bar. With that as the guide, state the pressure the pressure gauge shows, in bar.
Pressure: 56 bar
